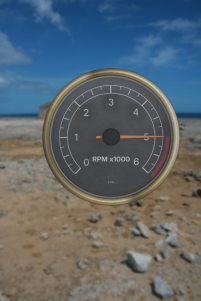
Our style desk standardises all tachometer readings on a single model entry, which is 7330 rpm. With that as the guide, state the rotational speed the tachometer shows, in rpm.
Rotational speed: 5000 rpm
